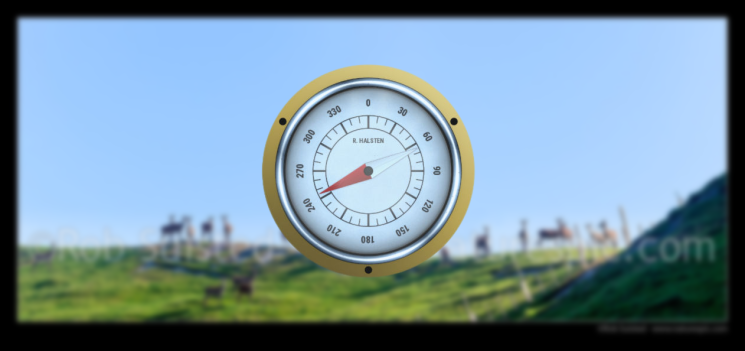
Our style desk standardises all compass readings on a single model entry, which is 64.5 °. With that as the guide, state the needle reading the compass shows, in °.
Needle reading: 245 °
